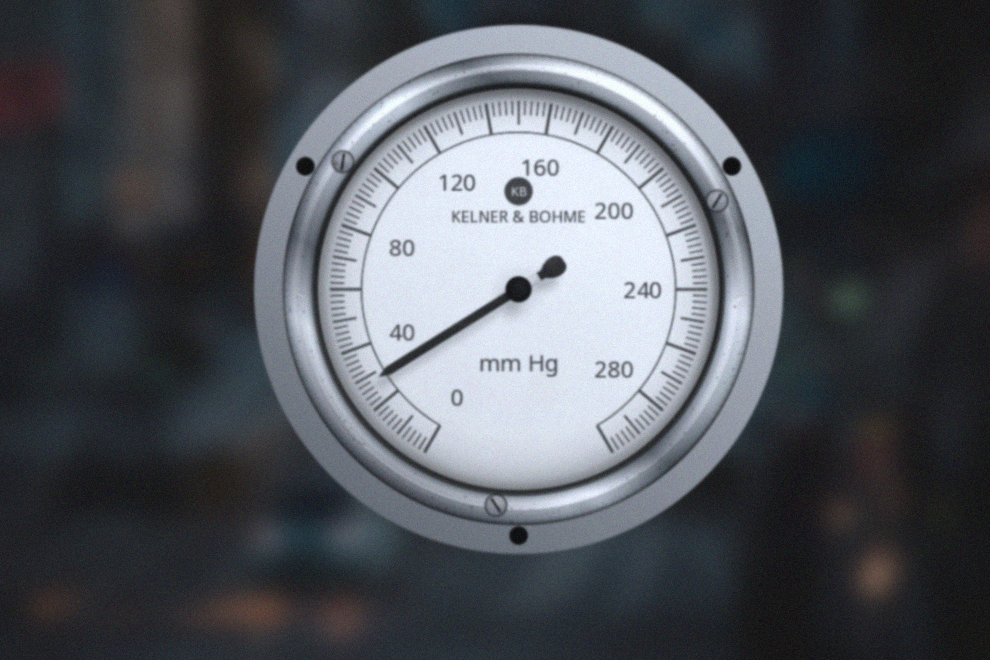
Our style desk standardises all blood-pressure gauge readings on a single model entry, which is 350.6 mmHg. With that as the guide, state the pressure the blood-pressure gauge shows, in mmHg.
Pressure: 28 mmHg
